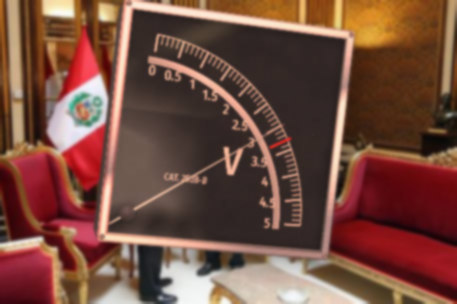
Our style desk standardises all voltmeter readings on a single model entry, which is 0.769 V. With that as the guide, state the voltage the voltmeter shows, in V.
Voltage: 3 V
